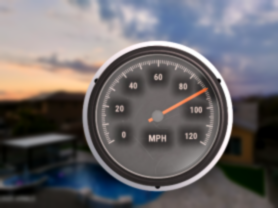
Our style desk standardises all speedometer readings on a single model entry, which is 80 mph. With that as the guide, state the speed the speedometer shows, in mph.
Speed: 90 mph
